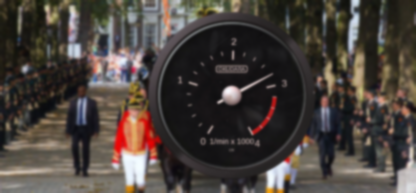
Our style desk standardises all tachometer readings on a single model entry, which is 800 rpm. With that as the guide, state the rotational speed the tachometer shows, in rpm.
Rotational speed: 2800 rpm
